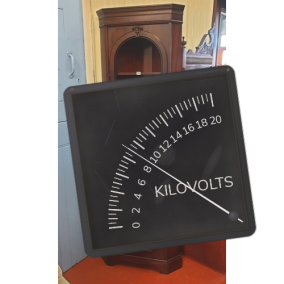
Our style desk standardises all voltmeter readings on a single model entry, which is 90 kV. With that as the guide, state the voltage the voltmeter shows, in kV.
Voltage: 9 kV
